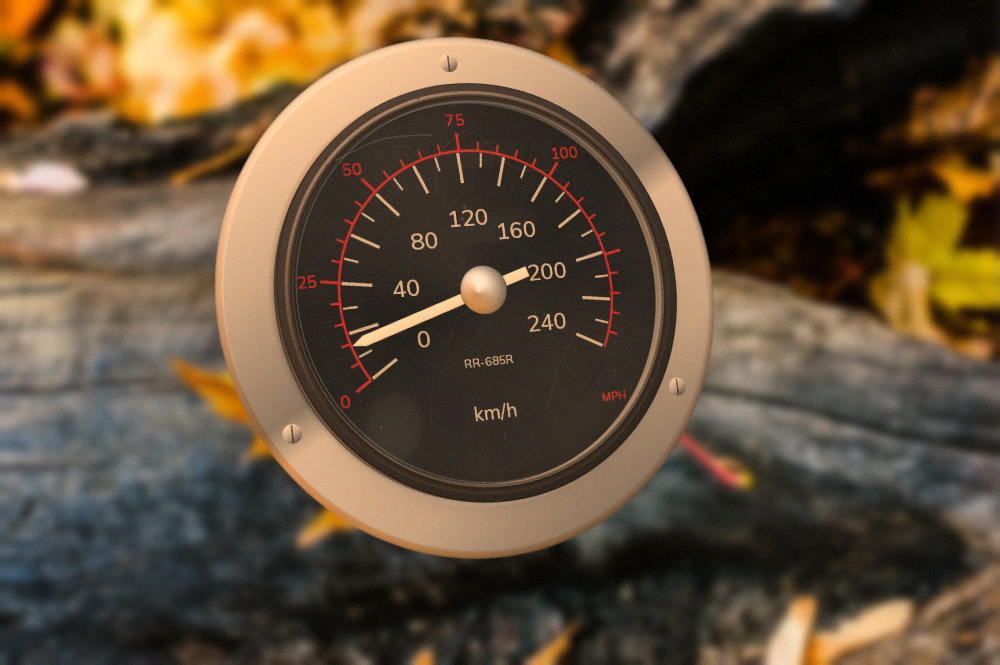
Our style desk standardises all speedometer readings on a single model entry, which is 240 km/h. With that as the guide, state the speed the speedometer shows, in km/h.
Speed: 15 km/h
